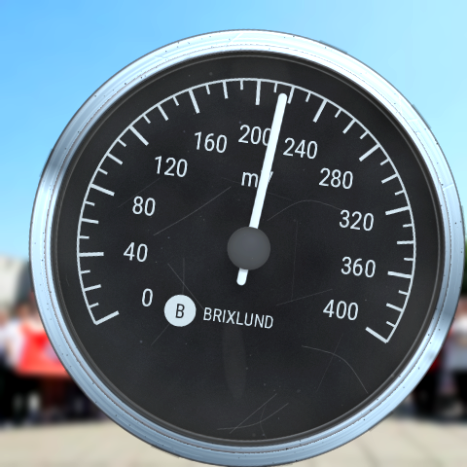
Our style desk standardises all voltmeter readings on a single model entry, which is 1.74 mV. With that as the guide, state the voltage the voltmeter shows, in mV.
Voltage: 215 mV
